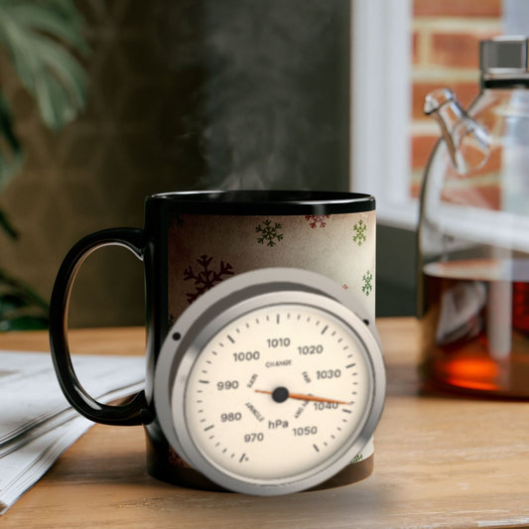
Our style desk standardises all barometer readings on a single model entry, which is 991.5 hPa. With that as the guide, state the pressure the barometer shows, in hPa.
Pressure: 1038 hPa
